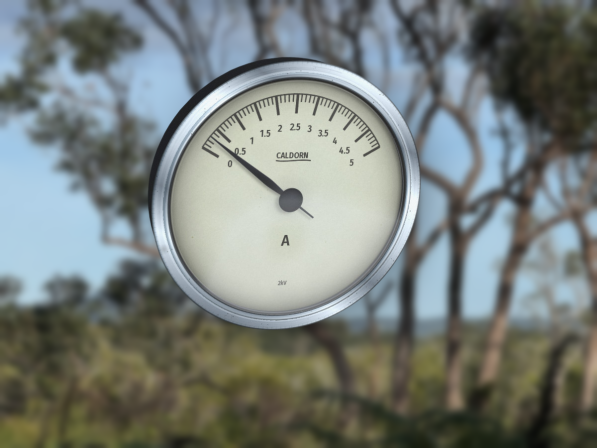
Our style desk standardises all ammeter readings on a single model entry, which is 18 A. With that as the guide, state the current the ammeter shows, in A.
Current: 0.3 A
